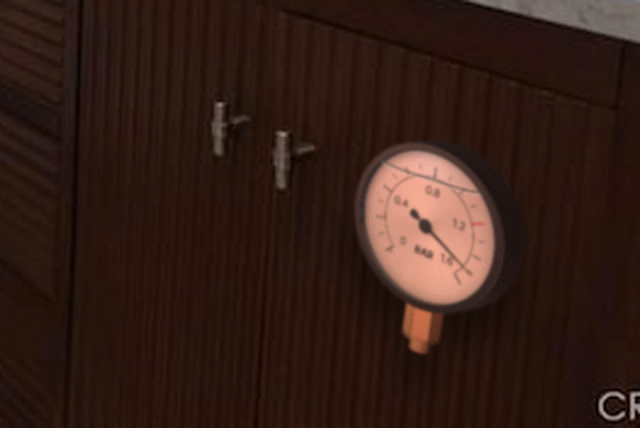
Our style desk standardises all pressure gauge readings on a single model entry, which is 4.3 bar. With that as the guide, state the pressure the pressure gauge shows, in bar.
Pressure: 1.5 bar
